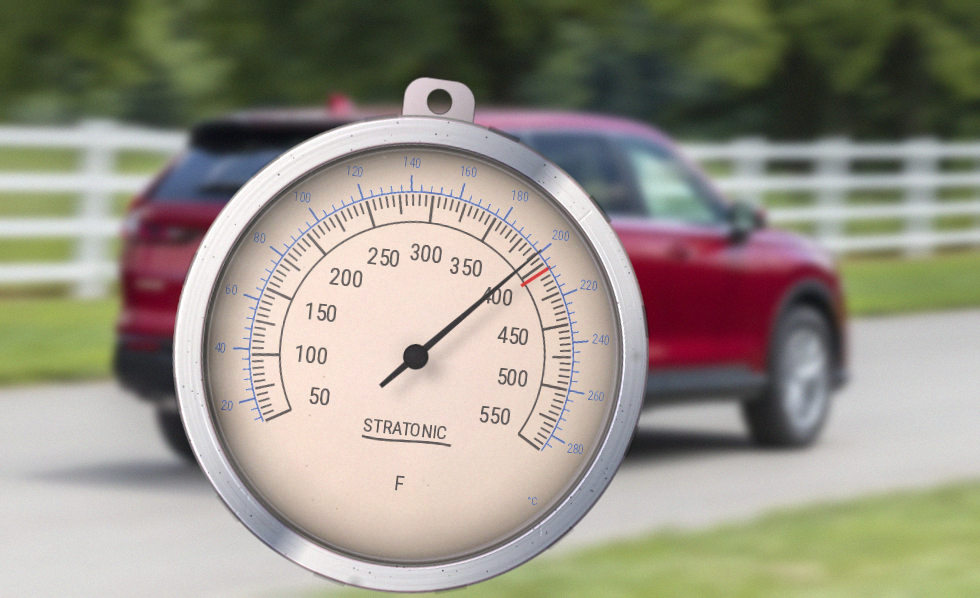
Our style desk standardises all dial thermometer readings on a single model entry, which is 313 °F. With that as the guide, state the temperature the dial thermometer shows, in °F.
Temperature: 390 °F
